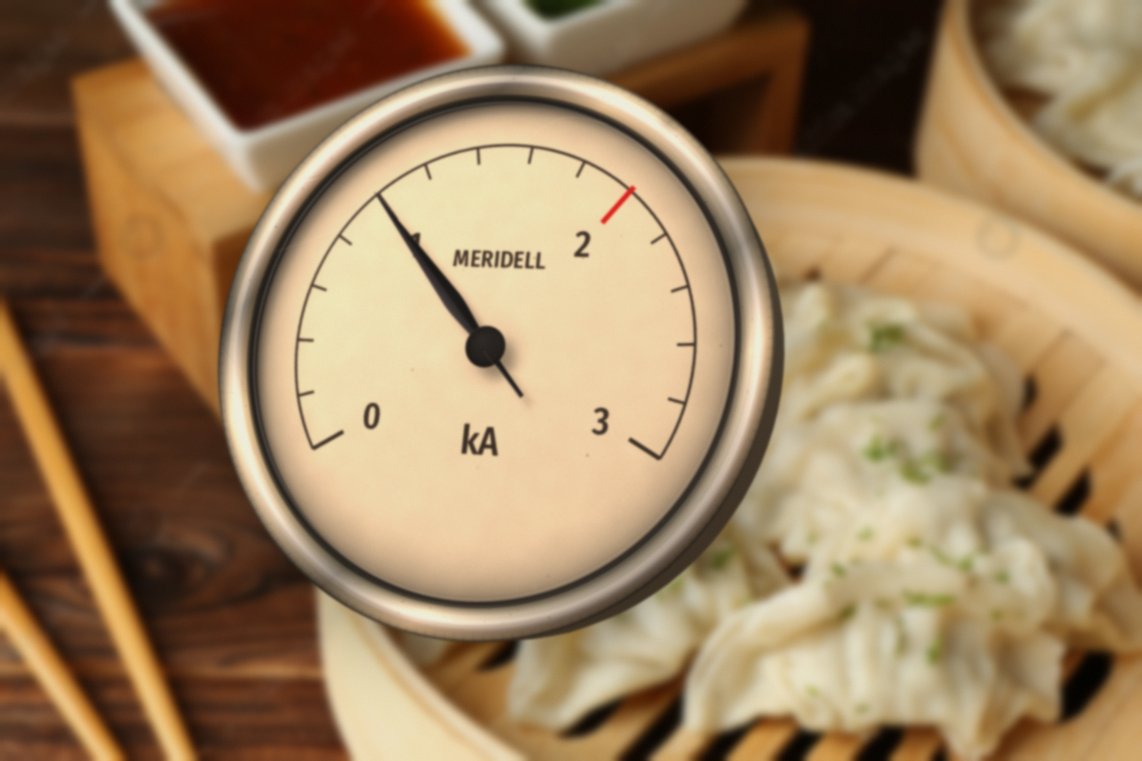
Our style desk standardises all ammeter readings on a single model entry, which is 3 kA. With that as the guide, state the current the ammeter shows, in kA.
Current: 1 kA
